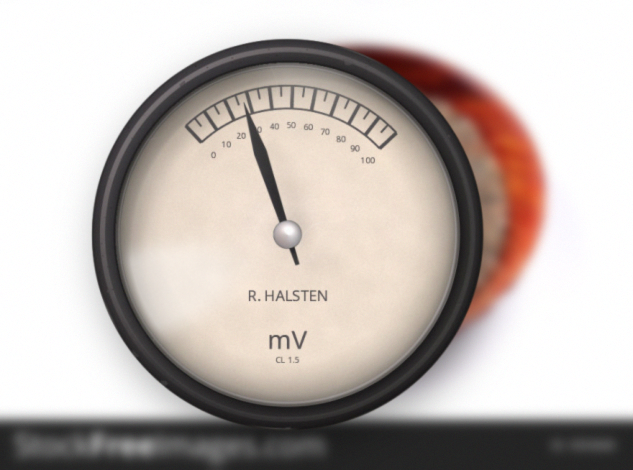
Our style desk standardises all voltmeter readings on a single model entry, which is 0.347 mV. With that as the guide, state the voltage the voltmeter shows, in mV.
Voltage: 27.5 mV
